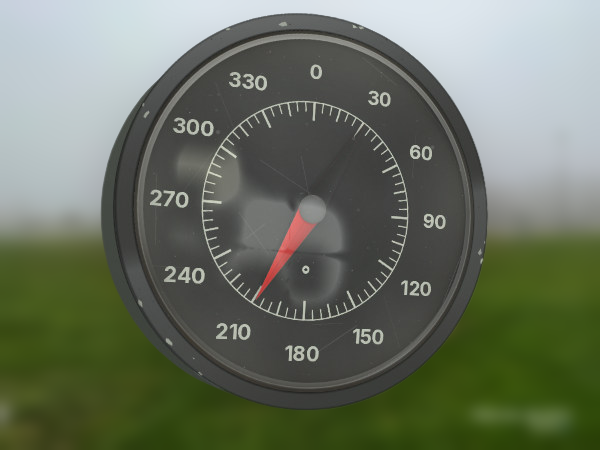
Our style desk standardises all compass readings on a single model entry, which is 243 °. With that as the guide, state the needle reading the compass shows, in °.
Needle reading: 210 °
